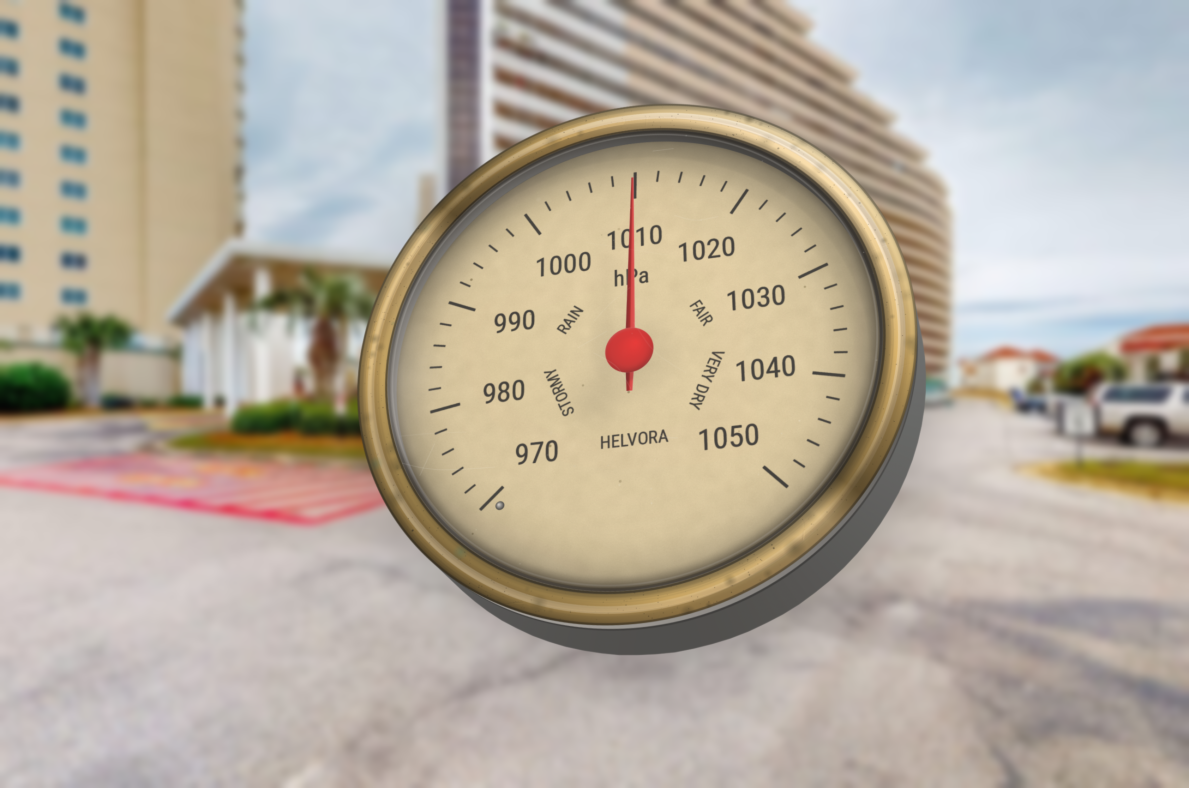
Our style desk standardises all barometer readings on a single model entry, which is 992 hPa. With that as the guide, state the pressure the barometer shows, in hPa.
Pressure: 1010 hPa
